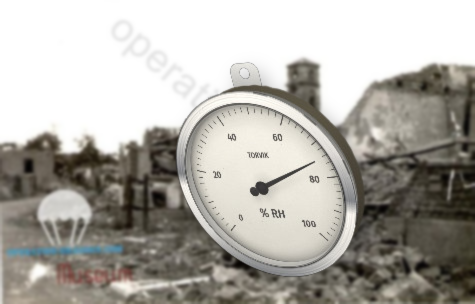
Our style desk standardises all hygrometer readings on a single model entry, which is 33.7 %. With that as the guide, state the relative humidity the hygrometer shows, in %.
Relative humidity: 74 %
